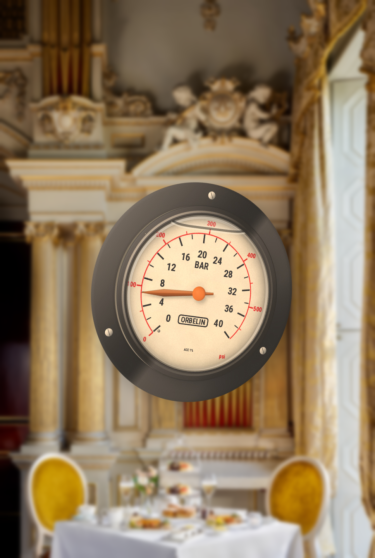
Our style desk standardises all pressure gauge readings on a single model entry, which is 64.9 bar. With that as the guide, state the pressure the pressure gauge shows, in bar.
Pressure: 6 bar
